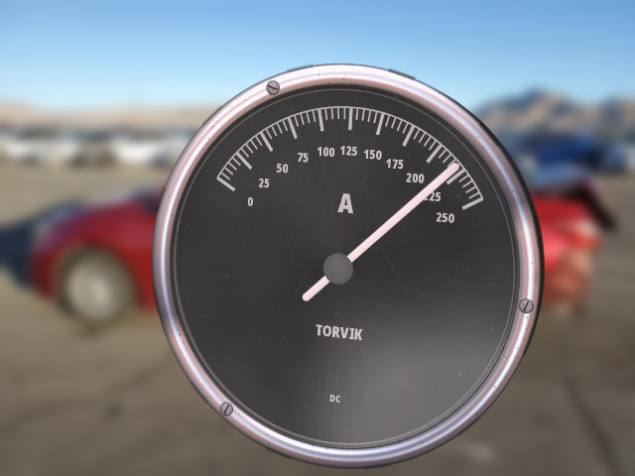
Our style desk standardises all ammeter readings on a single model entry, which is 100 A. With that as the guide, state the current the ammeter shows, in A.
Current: 220 A
